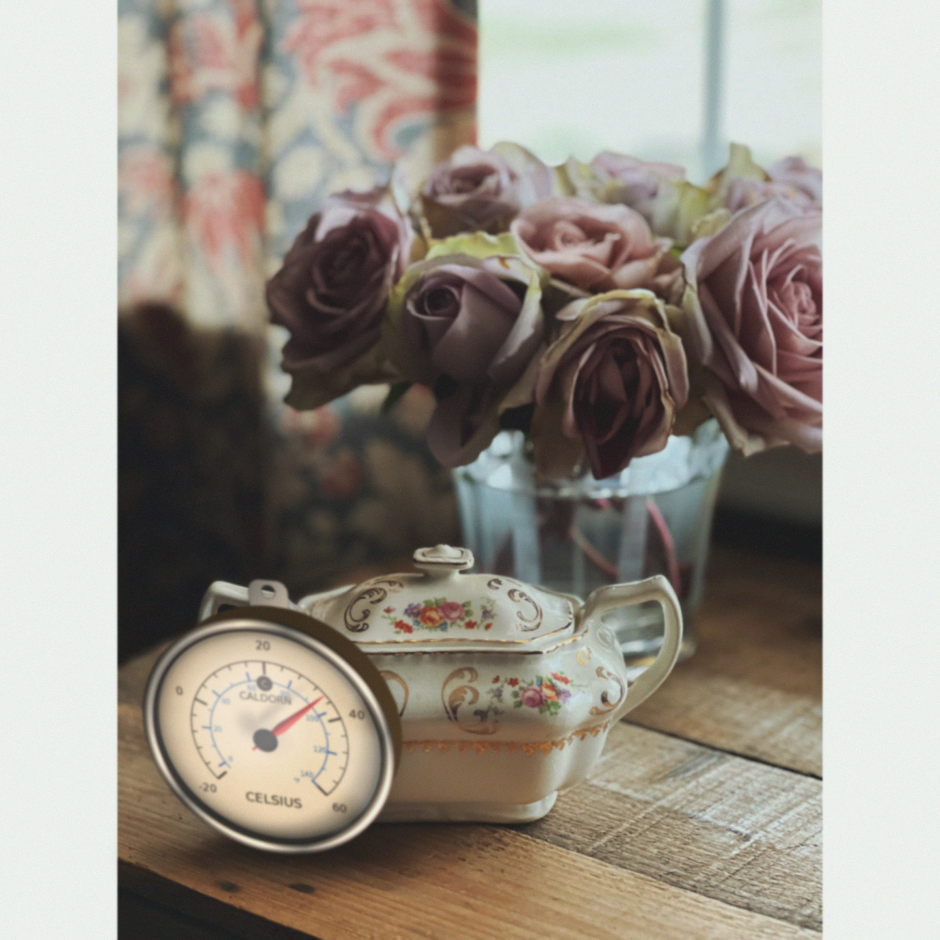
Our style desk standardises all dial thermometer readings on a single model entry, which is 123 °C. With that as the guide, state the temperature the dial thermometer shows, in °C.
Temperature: 34 °C
